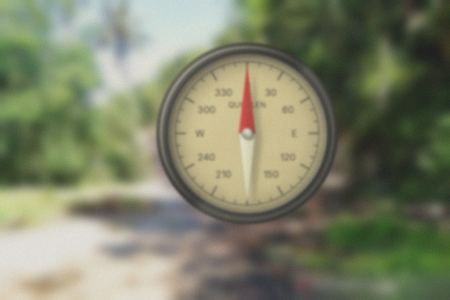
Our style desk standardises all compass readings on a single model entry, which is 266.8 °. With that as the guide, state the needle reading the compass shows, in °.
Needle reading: 0 °
